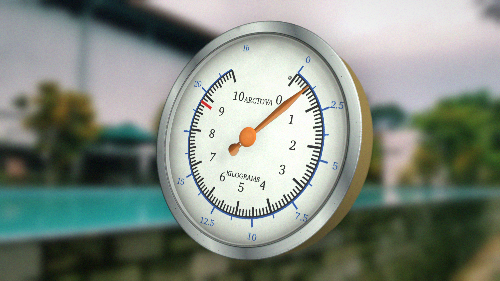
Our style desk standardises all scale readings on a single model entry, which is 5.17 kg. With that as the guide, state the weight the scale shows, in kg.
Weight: 0.5 kg
